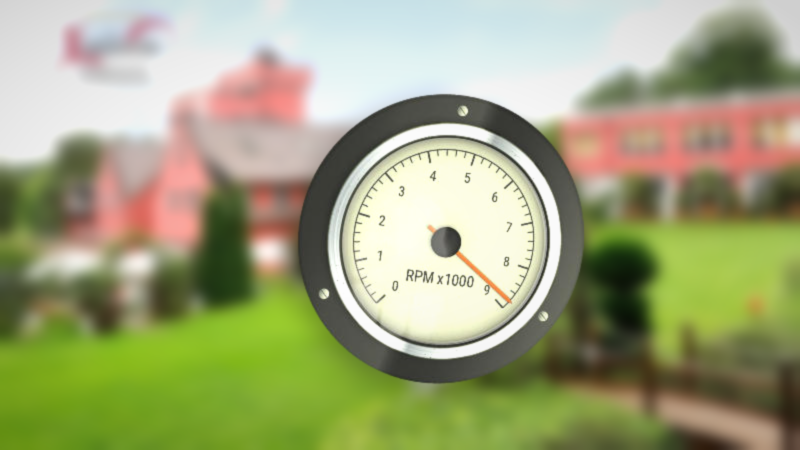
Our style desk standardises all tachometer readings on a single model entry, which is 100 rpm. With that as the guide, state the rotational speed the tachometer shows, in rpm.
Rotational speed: 8800 rpm
